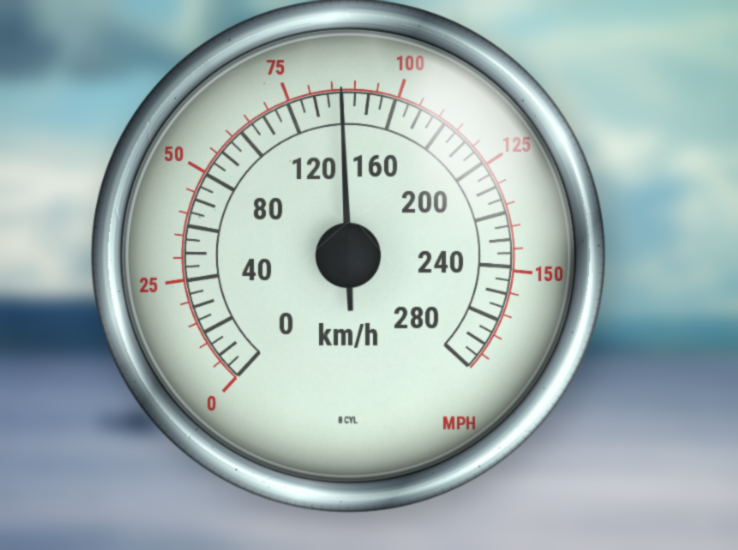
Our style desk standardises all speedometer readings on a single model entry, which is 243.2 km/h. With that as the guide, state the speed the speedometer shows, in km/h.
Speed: 140 km/h
